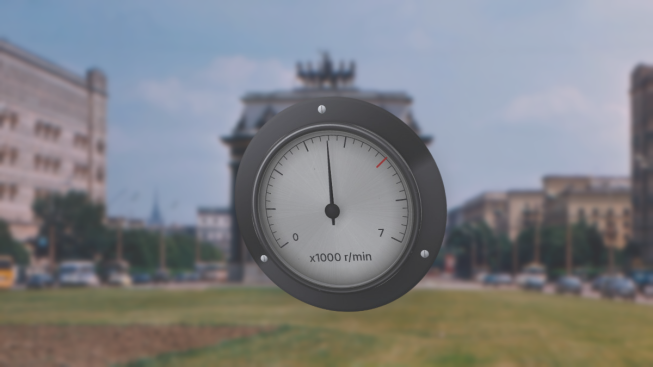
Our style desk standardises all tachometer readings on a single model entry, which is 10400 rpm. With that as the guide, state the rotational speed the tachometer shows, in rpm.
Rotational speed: 3600 rpm
